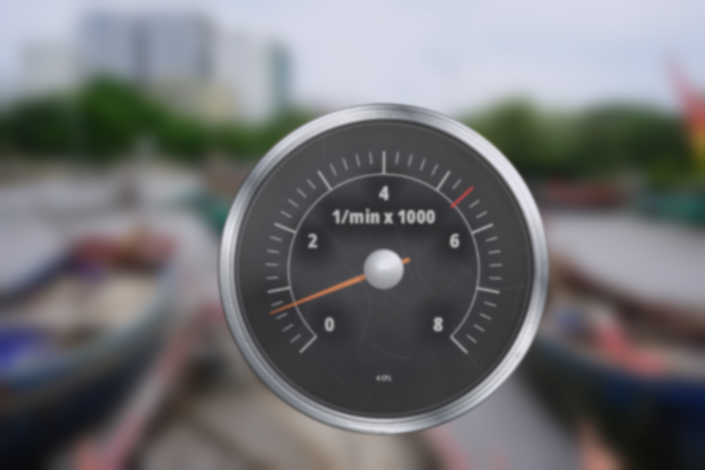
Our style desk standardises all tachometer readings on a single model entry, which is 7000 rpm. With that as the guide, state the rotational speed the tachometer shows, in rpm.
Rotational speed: 700 rpm
